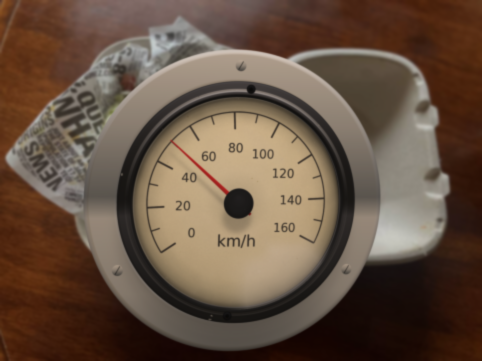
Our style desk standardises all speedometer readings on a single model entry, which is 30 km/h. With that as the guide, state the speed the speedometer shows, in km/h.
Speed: 50 km/h
